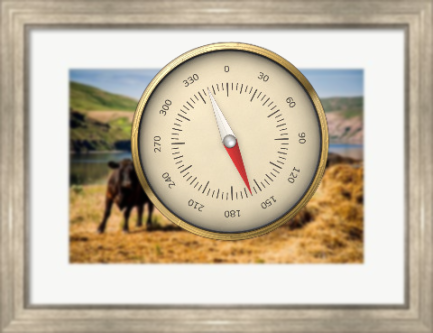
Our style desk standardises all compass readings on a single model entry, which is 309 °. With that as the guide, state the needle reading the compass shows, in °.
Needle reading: 160 °
